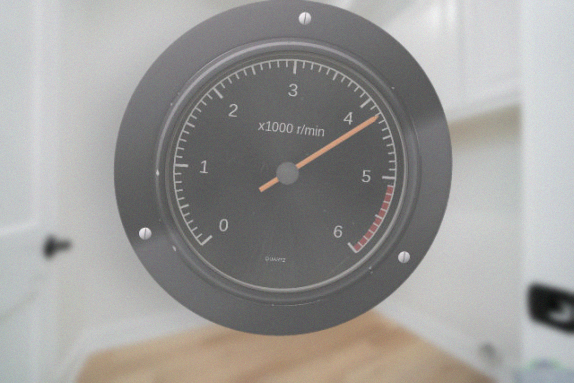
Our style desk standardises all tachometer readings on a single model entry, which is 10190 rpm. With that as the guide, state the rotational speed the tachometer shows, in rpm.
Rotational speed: 4200 rpm
